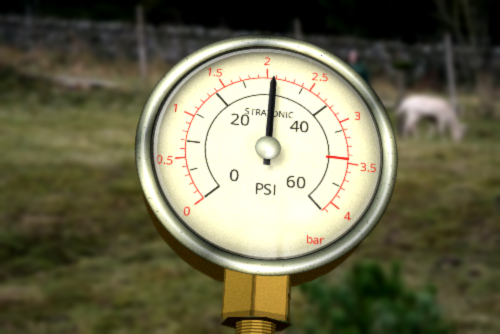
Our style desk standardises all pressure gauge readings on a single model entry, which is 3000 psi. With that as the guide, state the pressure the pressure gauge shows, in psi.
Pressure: 30 psi
